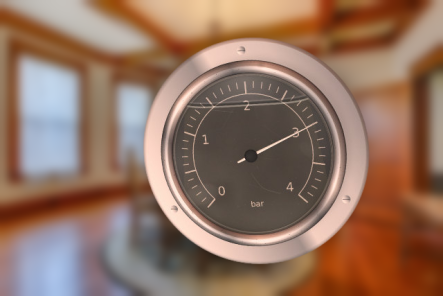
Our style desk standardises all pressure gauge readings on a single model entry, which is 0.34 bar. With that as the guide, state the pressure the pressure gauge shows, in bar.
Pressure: 3 bar
